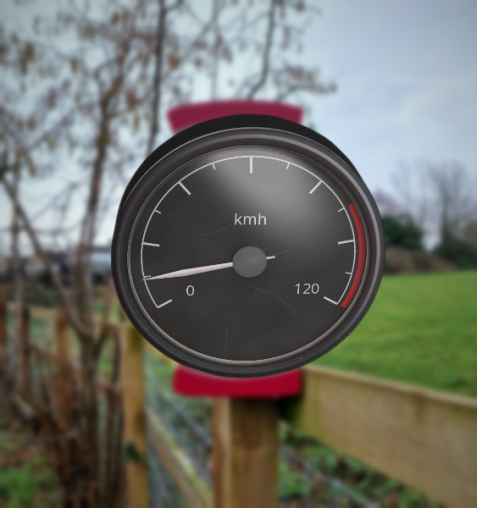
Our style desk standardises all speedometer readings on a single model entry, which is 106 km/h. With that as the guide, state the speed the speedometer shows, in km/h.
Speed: 10 km/h
